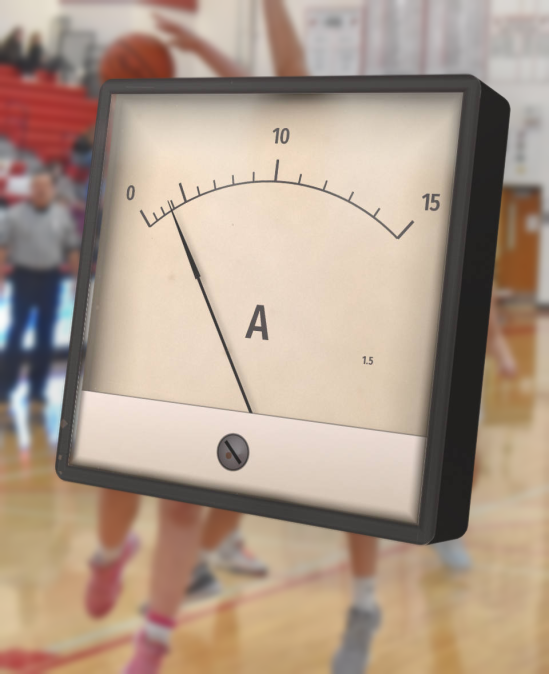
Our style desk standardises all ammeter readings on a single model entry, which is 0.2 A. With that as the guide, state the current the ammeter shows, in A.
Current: 4 A
